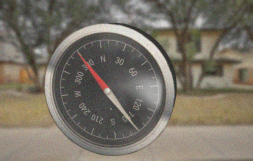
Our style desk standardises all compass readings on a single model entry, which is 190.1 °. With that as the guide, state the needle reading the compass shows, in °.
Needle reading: 330 °
